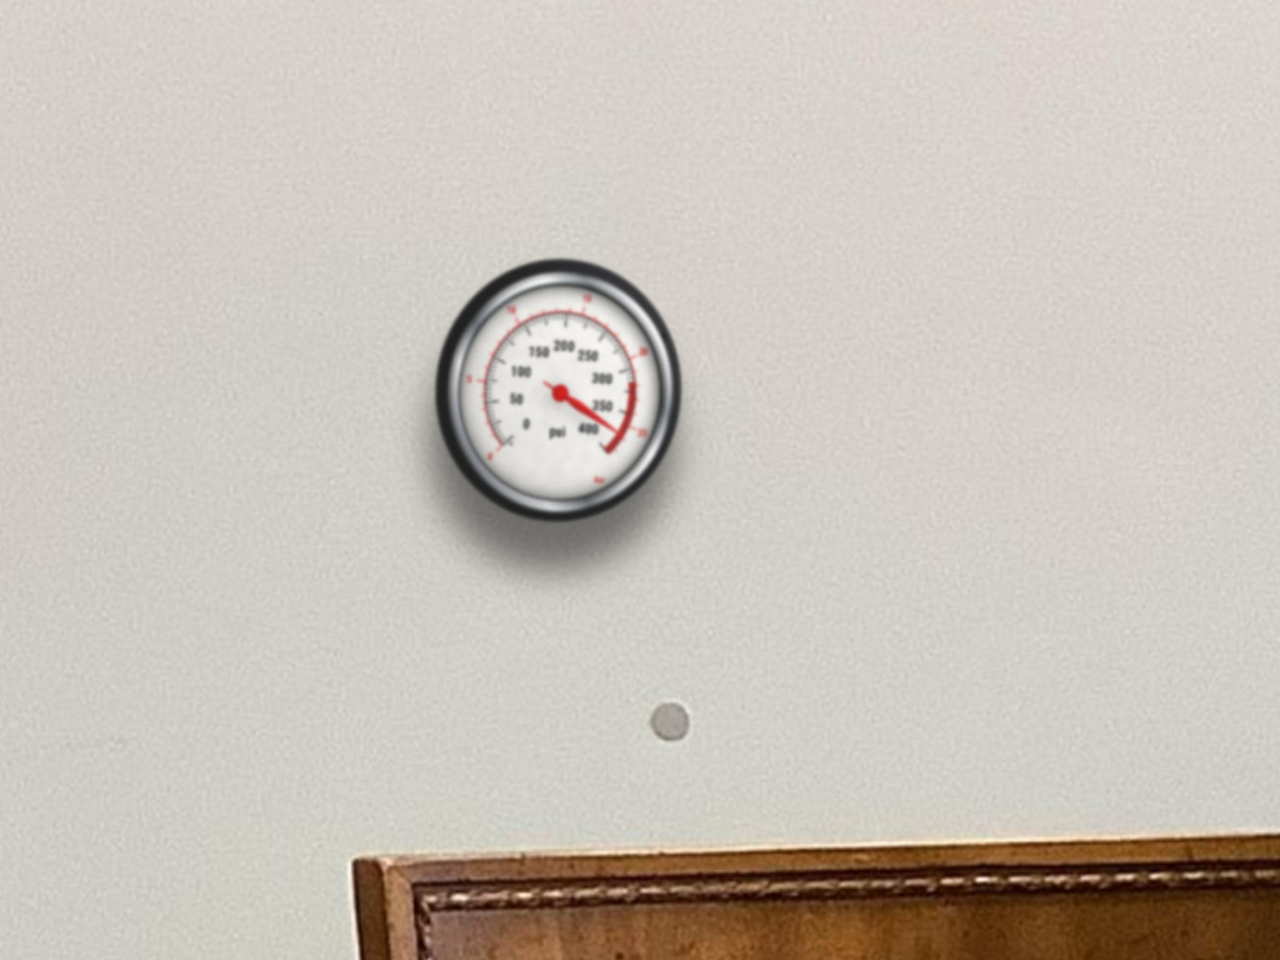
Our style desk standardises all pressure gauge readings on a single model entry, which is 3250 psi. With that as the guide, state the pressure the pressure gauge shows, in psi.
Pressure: 375 psi
